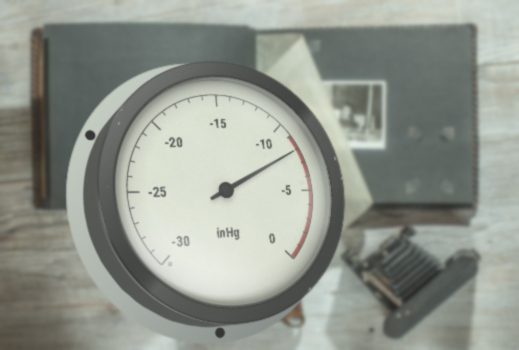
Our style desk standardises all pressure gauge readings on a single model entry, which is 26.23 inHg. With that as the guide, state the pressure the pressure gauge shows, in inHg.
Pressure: -8 inHg
